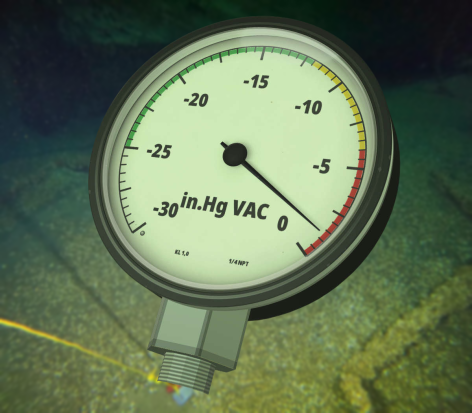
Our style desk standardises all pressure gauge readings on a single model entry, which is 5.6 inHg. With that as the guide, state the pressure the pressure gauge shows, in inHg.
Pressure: -1.25 inHg
